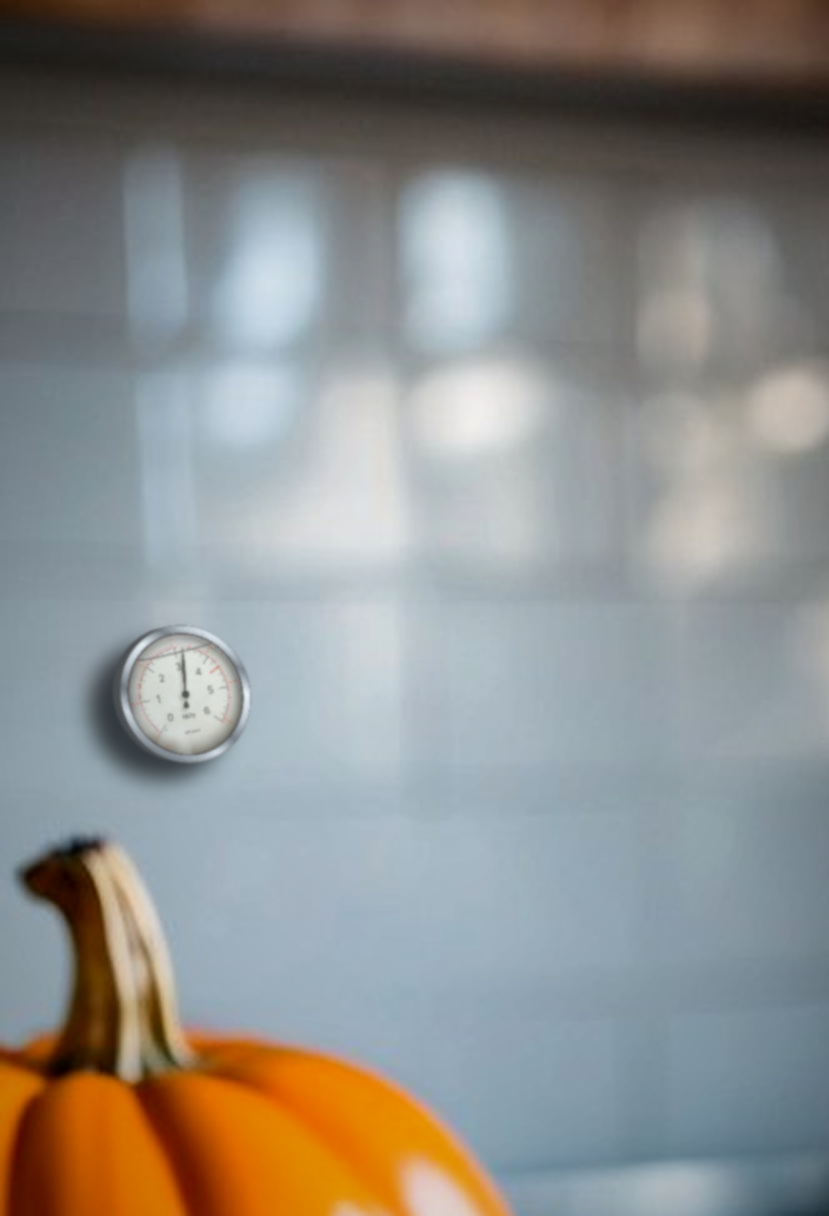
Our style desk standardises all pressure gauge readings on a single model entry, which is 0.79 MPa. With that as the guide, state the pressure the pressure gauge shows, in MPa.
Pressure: 3.2 MPa
